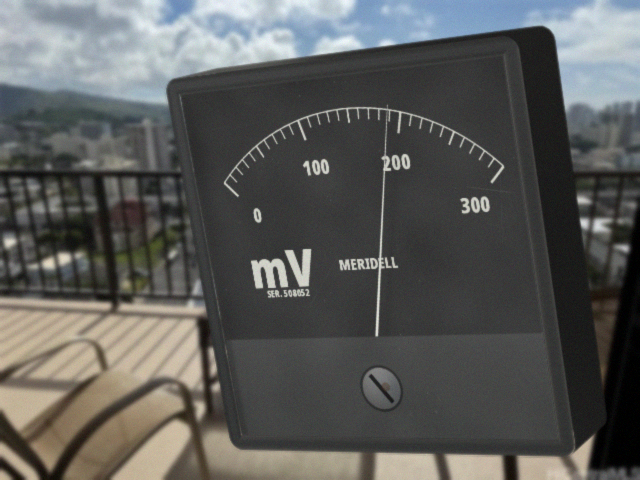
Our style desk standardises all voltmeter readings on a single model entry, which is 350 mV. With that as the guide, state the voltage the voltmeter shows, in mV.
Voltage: 190 mV
